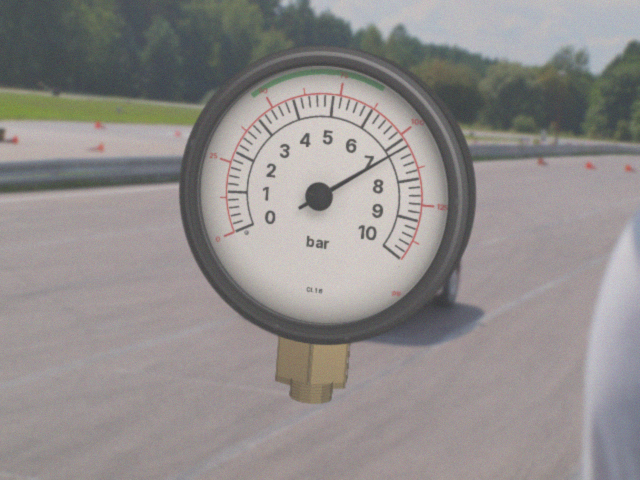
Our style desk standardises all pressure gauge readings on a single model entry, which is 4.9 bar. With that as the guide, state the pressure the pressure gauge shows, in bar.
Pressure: 7.2 bar
